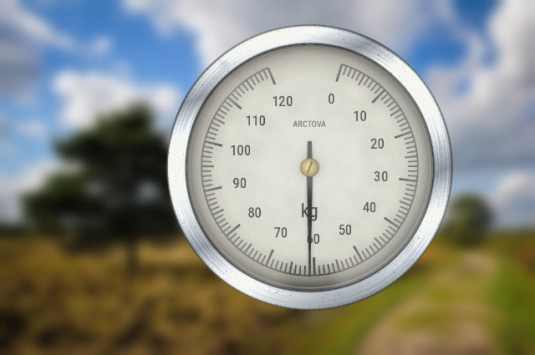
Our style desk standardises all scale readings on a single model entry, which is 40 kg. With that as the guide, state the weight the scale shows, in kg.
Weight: 61 kg
